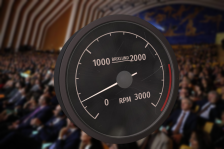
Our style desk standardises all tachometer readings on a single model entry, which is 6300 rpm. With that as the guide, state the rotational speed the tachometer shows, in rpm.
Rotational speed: 300 rpm
